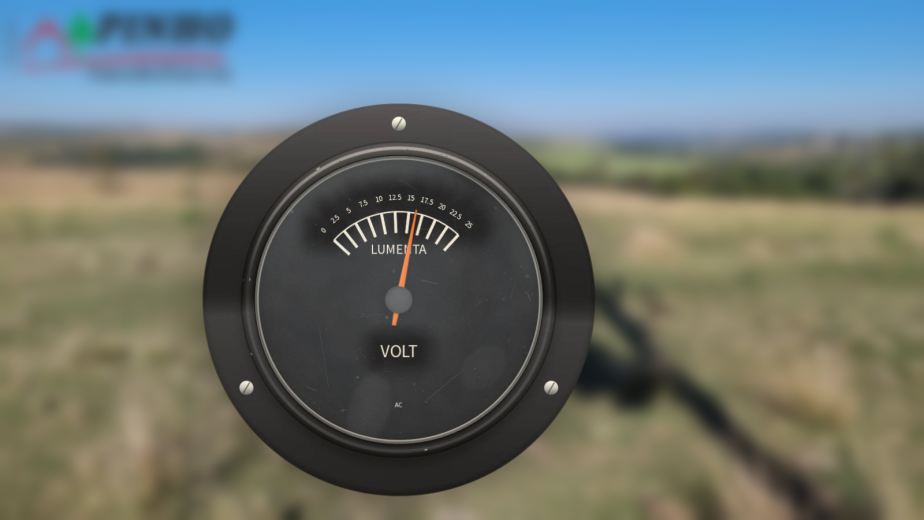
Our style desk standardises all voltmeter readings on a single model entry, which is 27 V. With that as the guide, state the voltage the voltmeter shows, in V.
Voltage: 16.25 V
